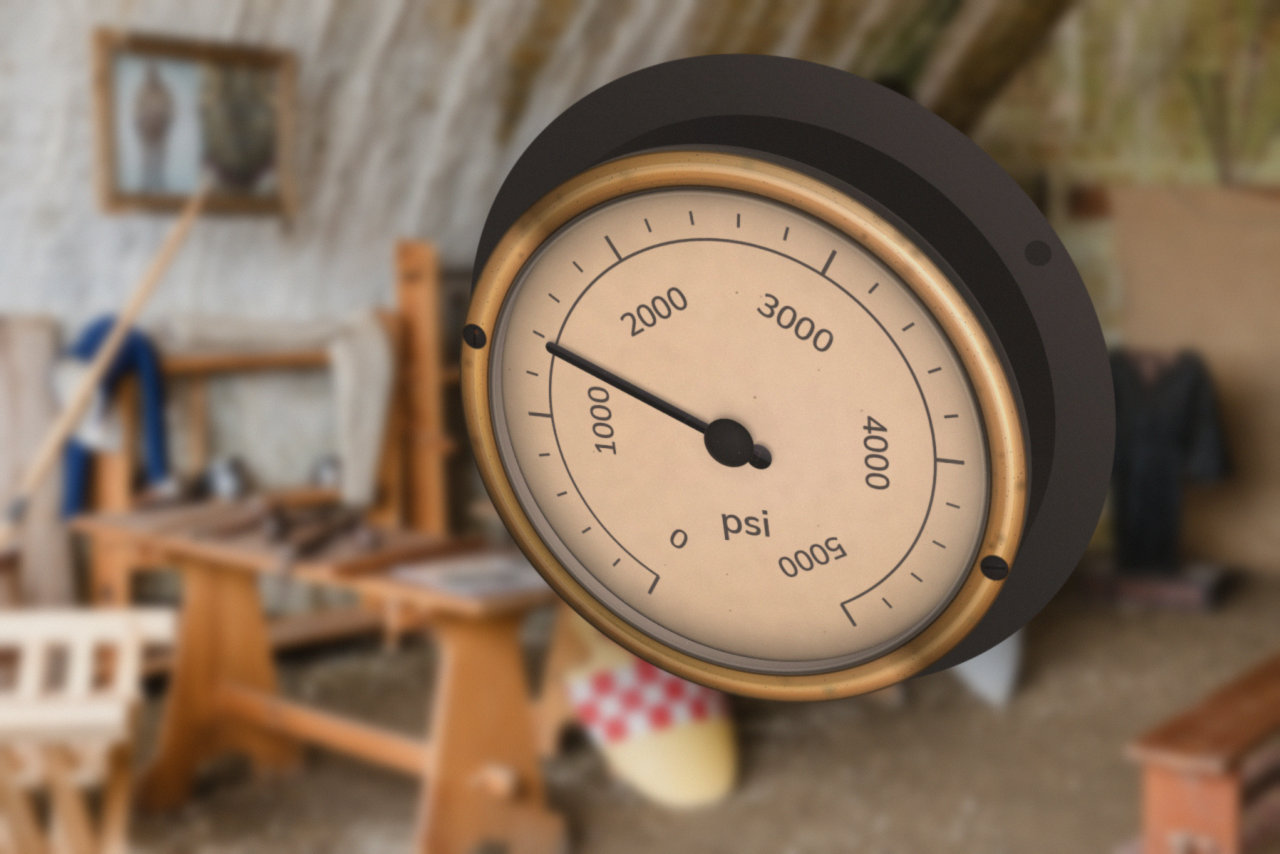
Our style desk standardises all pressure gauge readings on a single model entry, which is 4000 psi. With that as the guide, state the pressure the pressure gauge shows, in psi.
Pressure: 1400 psi
